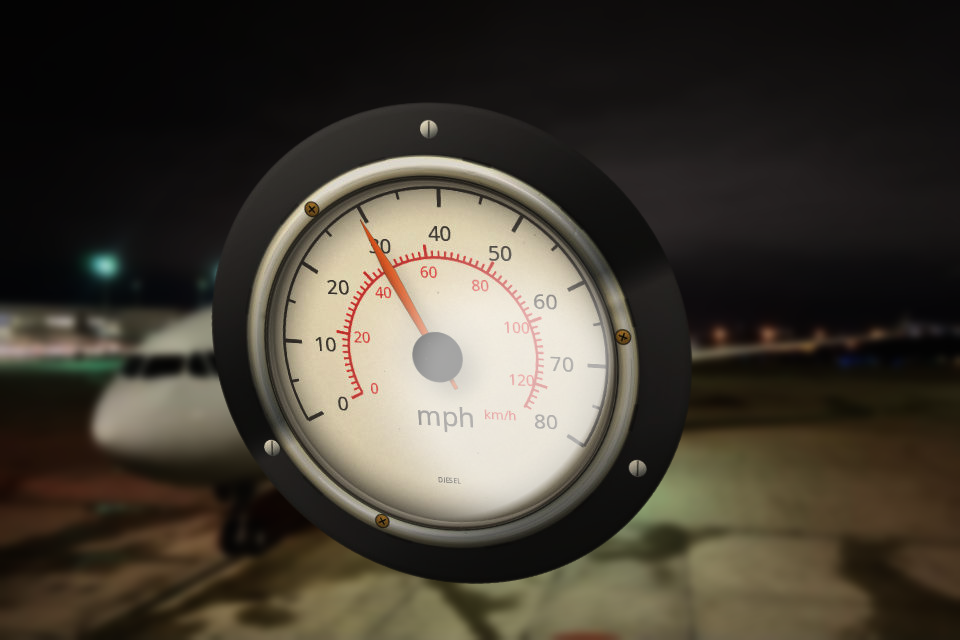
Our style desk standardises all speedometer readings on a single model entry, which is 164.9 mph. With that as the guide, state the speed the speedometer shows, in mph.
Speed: 30 mph
